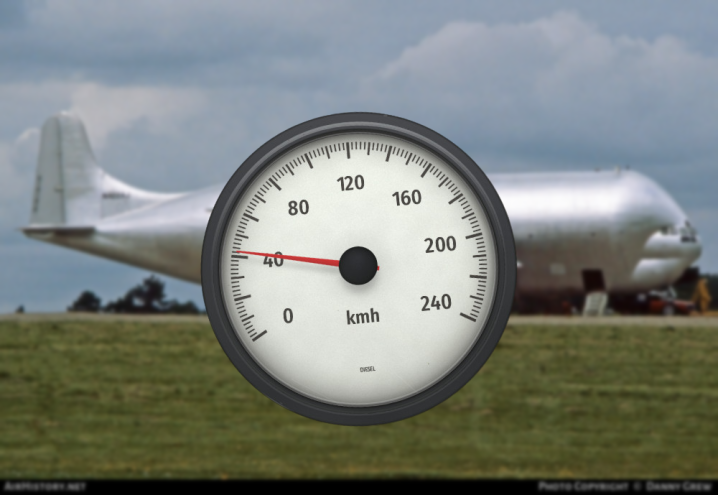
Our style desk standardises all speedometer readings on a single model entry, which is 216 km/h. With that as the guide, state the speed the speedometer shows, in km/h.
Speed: 42 km/h
